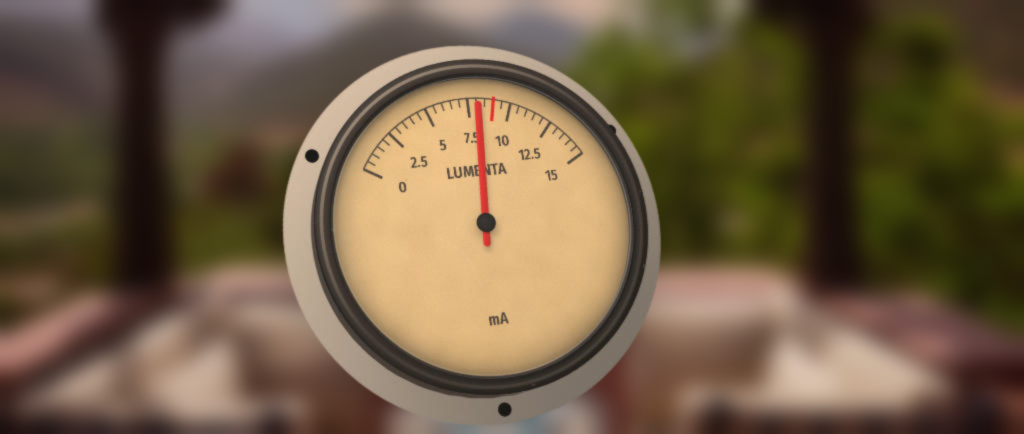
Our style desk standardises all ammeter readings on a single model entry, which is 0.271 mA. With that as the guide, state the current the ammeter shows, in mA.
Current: 8 mA
